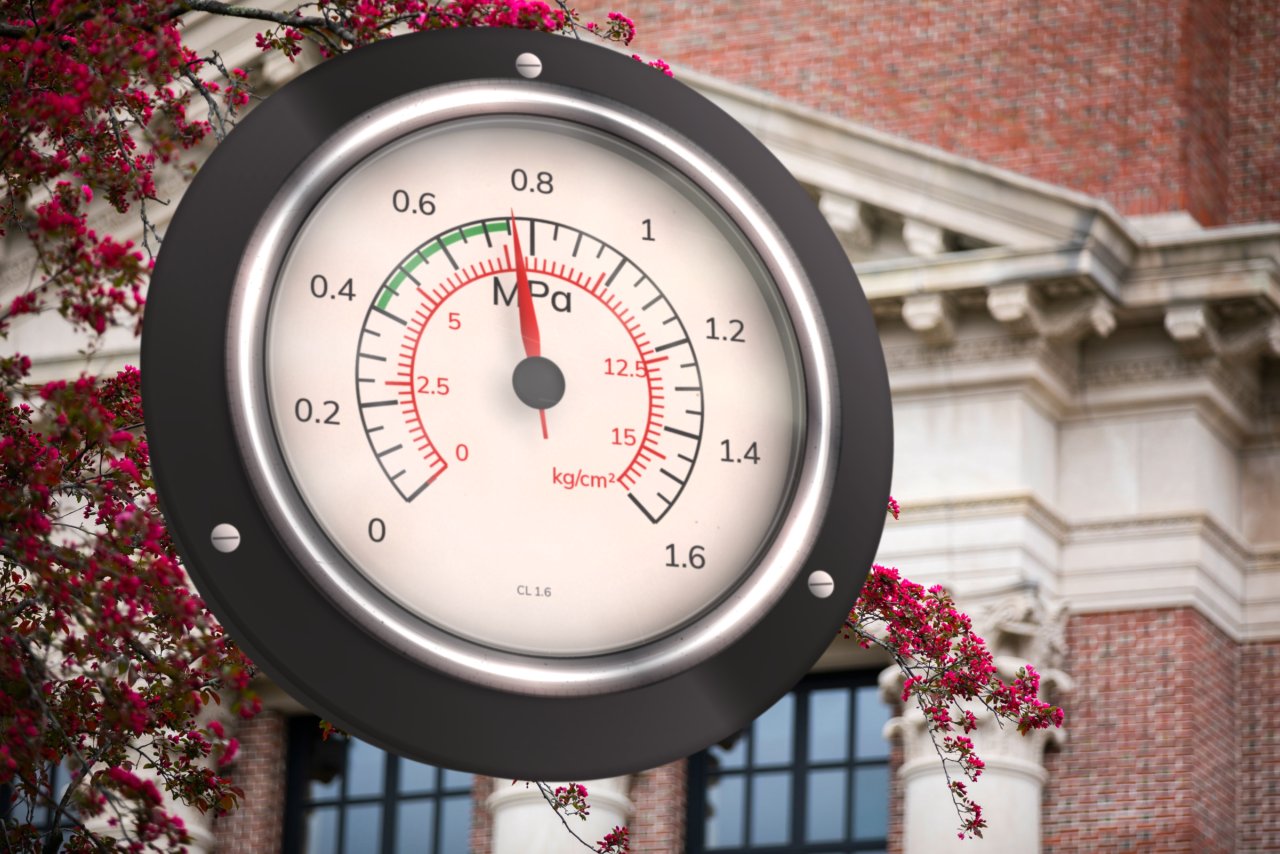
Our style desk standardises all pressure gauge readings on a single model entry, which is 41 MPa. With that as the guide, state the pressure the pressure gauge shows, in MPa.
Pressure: 0.75 MPa
